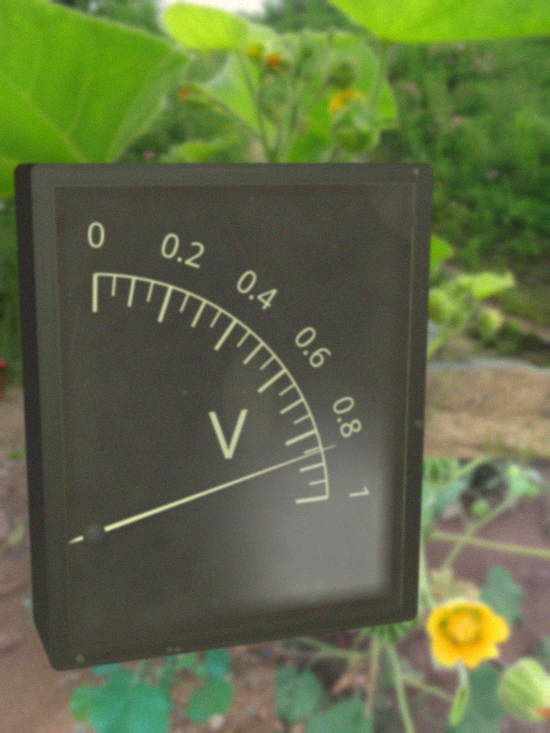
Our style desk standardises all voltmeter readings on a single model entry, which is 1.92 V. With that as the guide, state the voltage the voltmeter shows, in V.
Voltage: 0.85 V
